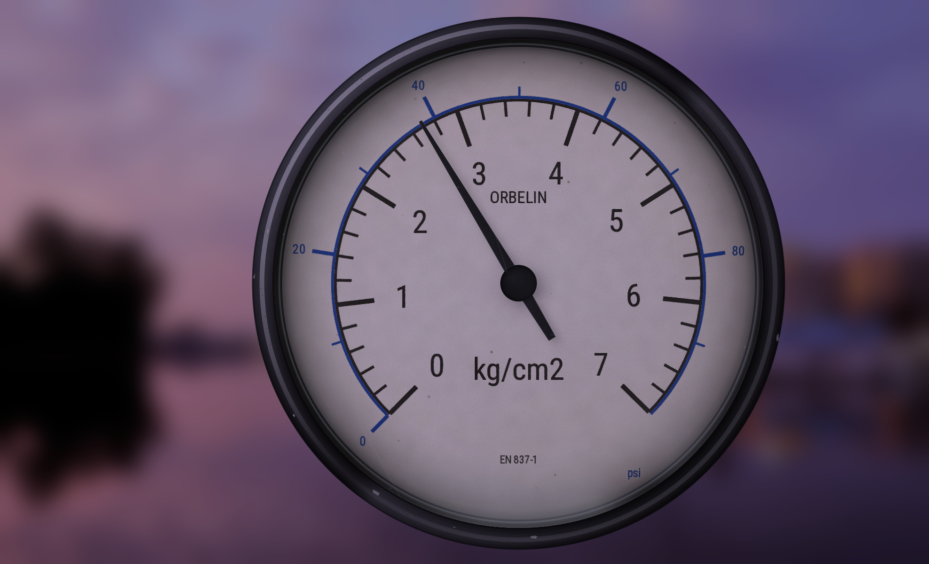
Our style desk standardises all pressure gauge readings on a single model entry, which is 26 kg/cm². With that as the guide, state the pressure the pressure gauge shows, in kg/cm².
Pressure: 2.7 kg/cm²
